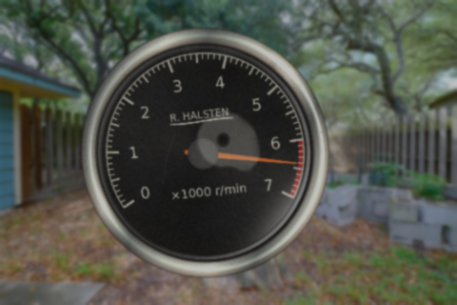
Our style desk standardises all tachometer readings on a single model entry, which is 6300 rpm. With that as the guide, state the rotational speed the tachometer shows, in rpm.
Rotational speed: 6400 rpm
